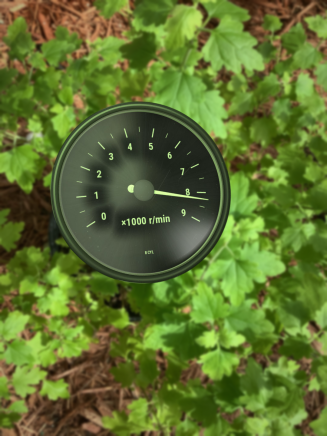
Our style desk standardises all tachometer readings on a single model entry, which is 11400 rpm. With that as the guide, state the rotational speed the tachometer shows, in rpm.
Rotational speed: 8250 rpm
